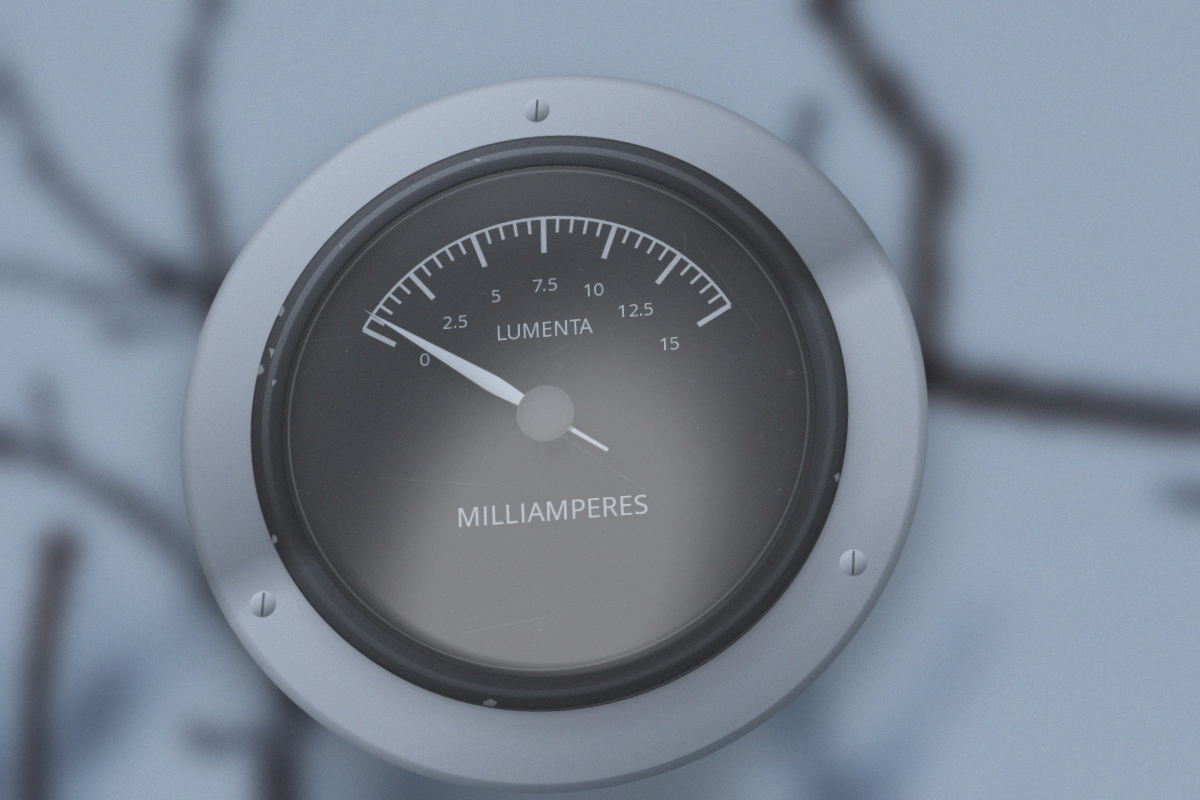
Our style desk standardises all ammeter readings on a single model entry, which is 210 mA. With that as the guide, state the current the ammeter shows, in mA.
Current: 0.5 mA
